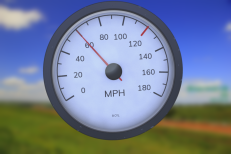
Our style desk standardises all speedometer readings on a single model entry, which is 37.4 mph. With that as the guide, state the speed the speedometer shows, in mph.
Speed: 60 mph
